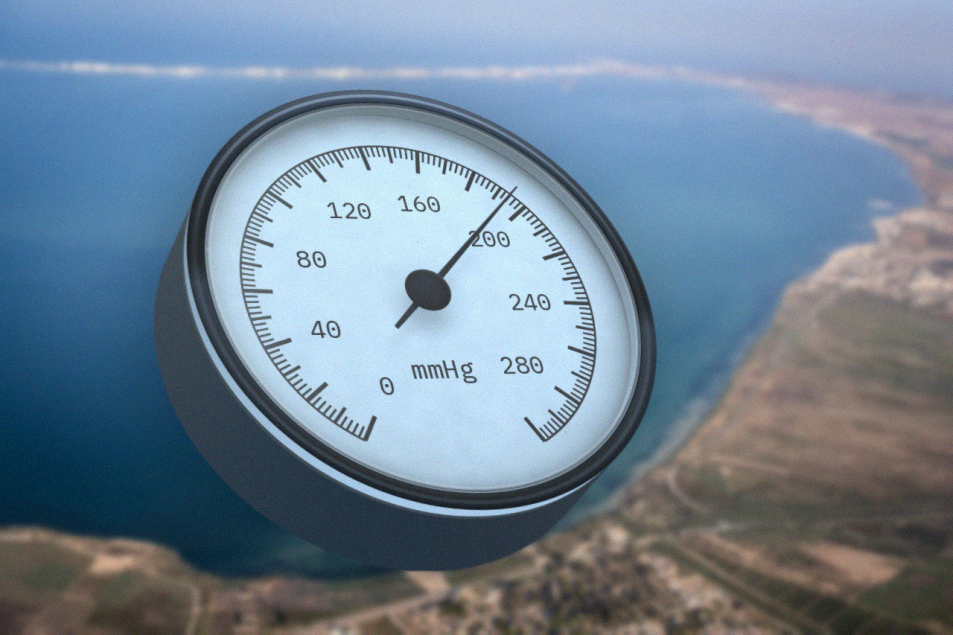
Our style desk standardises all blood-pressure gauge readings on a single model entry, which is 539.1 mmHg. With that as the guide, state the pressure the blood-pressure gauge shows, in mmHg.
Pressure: 194 mmHg
